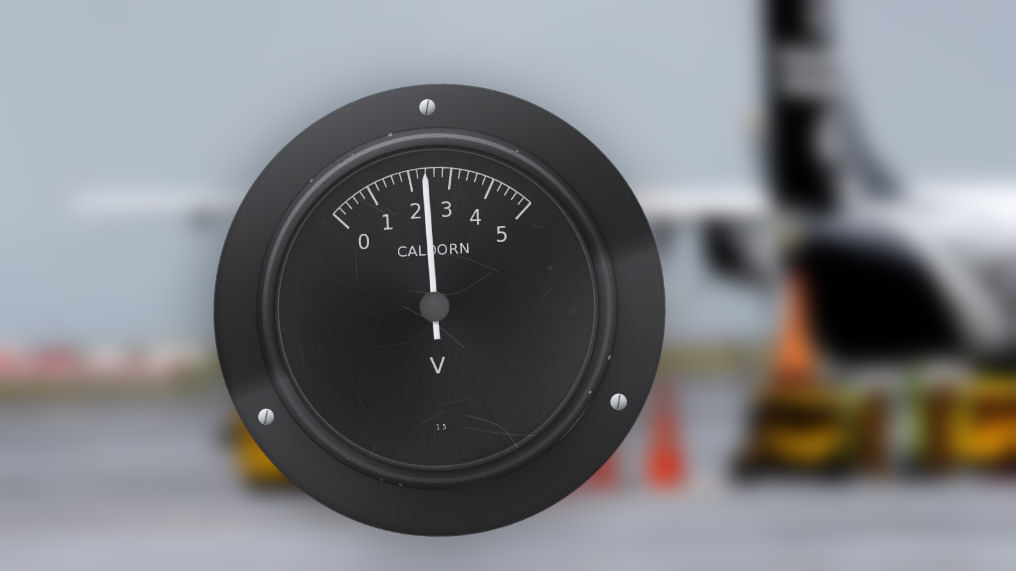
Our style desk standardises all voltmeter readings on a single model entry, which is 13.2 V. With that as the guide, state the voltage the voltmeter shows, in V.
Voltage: 2.4 V
